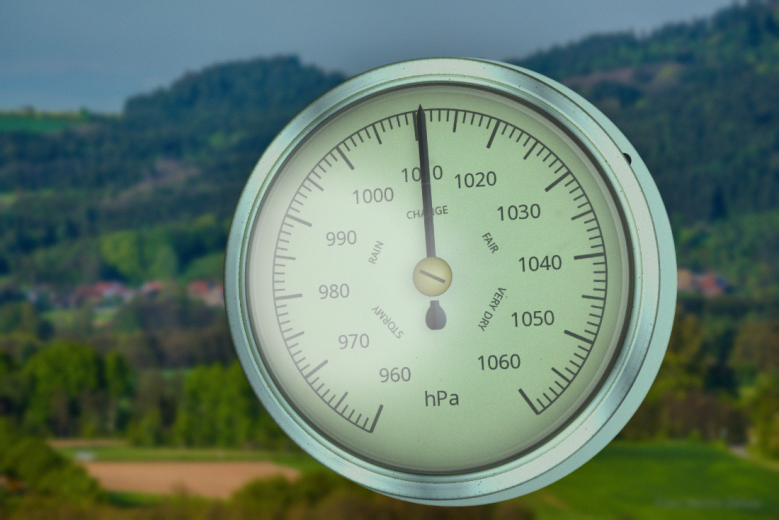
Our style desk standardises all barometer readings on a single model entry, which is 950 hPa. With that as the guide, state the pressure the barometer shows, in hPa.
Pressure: 1011 hPa
